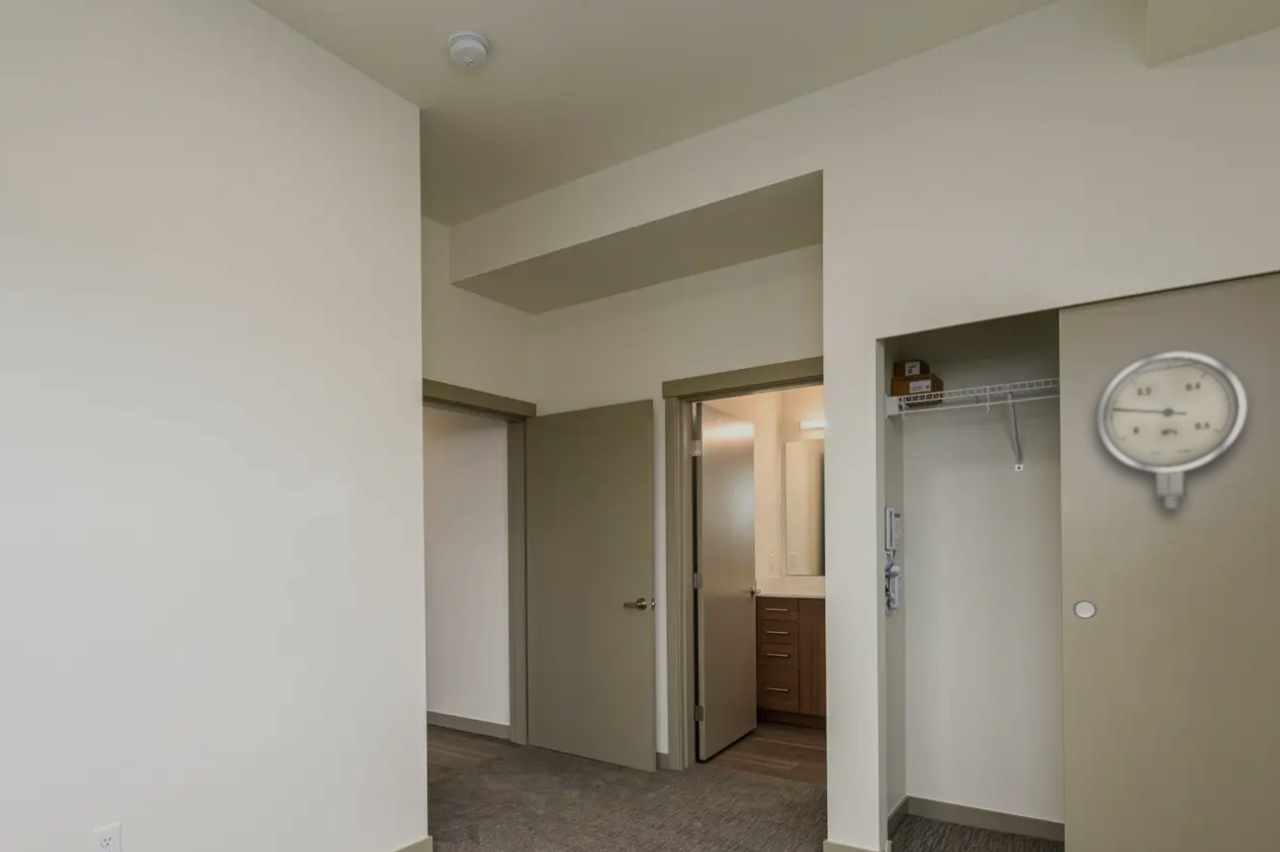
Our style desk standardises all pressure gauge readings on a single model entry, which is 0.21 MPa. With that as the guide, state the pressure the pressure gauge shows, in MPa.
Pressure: 0.1 MPa
